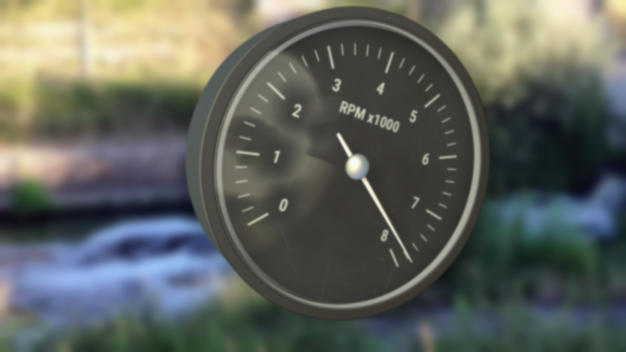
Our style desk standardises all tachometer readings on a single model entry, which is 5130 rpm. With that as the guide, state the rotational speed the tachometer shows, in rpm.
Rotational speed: 7800 rpm
